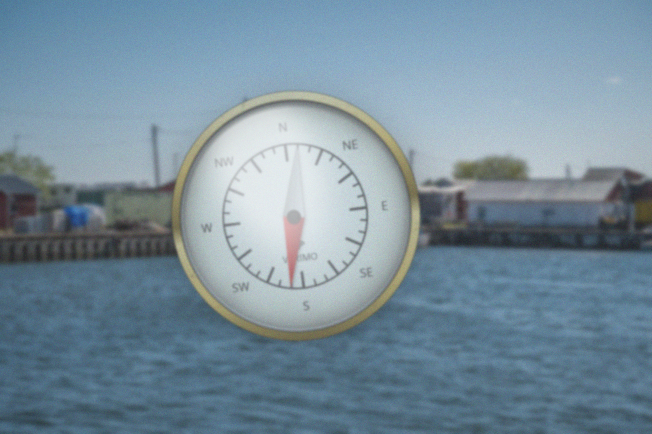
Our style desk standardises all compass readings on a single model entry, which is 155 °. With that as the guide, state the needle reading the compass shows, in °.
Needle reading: 190 °
